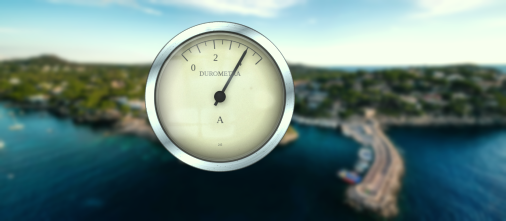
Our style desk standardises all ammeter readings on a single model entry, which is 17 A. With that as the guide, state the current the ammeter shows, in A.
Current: 4 A
